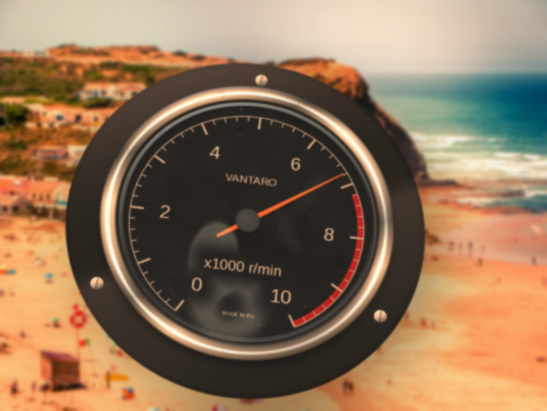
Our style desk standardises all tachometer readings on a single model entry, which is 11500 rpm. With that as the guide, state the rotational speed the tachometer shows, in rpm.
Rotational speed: 6800 rpm
